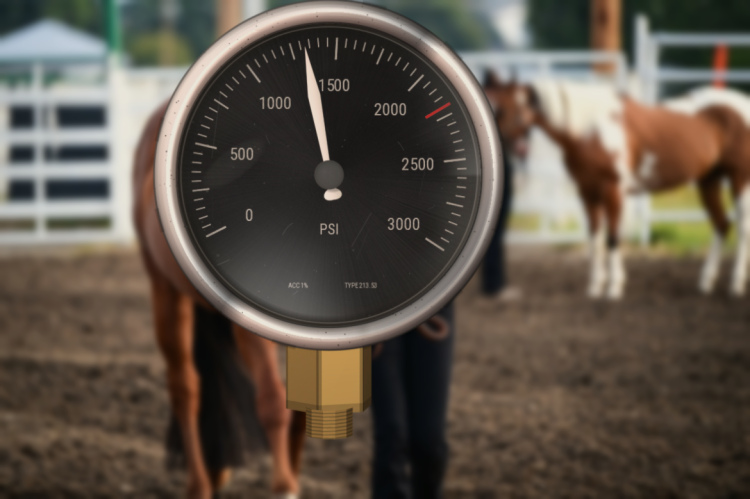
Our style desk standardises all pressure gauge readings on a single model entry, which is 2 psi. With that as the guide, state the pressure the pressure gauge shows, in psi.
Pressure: 1325 psi
